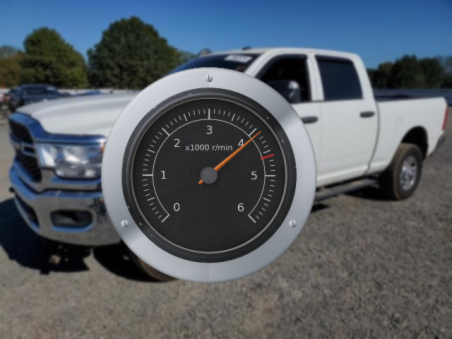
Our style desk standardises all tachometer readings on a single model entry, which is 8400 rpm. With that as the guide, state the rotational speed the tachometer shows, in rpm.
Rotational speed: 4100 rpm
